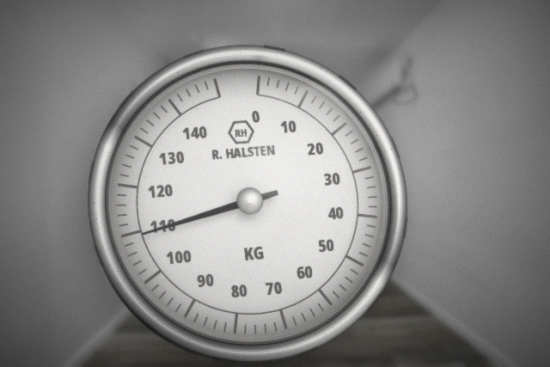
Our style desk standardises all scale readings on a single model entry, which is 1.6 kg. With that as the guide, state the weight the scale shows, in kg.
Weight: 109 kg
